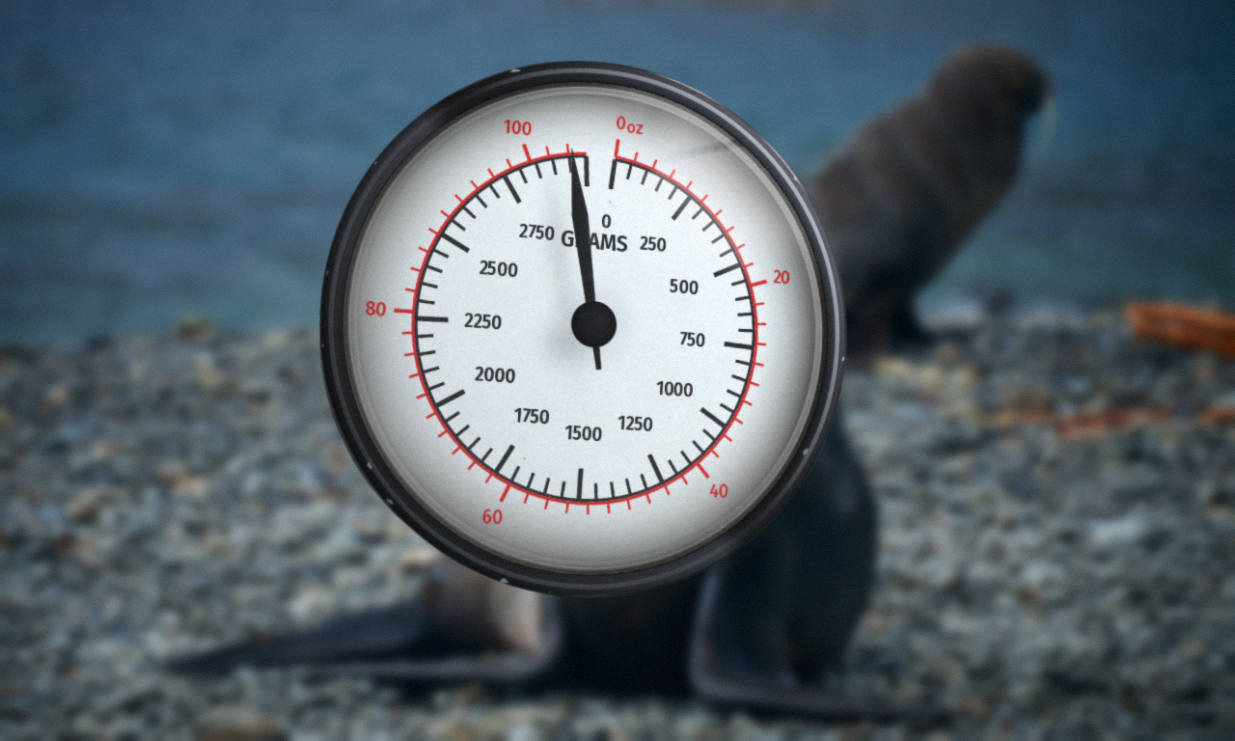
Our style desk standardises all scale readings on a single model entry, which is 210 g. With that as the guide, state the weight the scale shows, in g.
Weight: 2950 g
